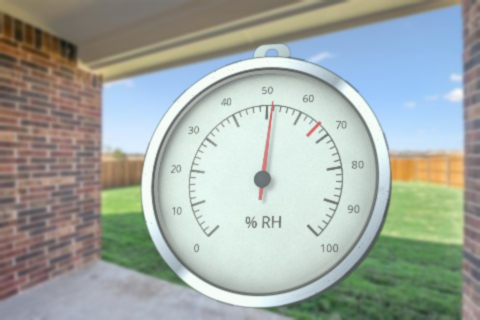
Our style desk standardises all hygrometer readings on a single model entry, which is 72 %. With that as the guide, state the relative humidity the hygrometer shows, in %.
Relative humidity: 52 %
